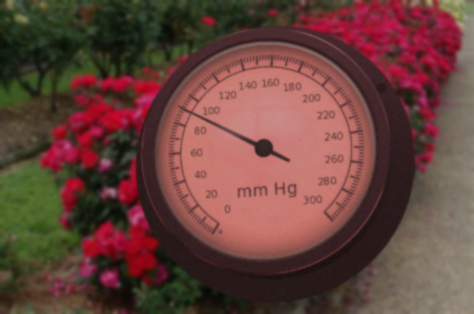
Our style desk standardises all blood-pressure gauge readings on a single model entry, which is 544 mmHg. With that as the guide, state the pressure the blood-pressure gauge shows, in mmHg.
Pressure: 90 mmHg
